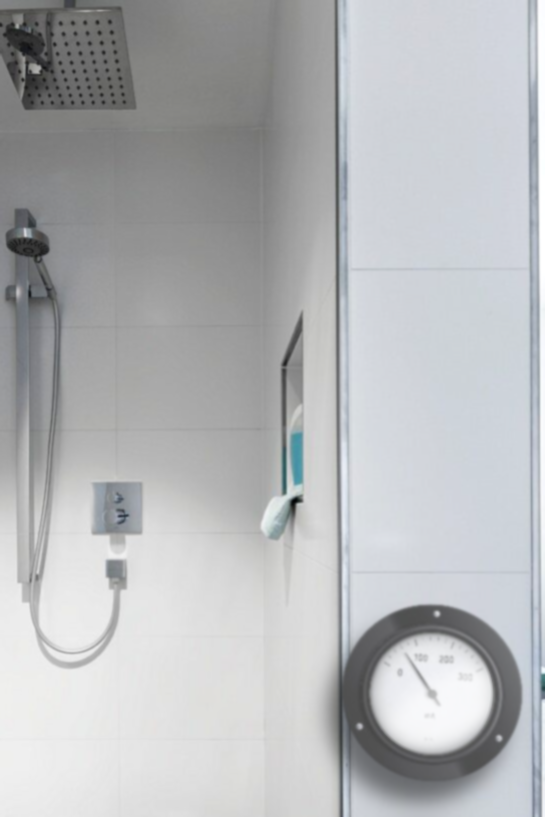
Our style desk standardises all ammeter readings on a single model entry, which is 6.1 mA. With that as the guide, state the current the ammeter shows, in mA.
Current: 60 mA
